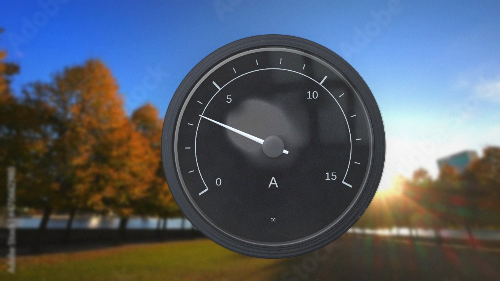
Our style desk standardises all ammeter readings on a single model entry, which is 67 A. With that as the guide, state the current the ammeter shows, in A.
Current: 3.5 A
